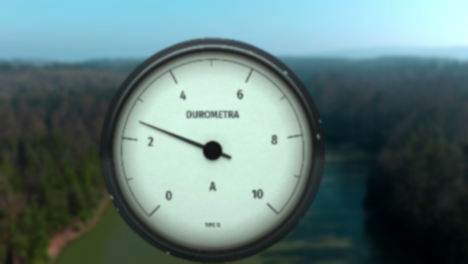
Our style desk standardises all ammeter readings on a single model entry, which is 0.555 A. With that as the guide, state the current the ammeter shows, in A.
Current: 2.5 A
